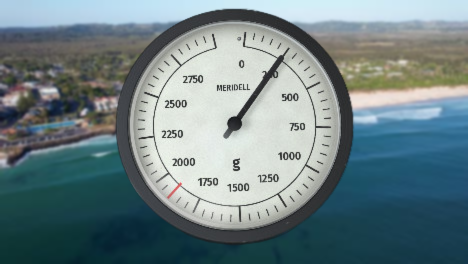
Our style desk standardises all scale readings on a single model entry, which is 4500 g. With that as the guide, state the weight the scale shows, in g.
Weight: 250 g
